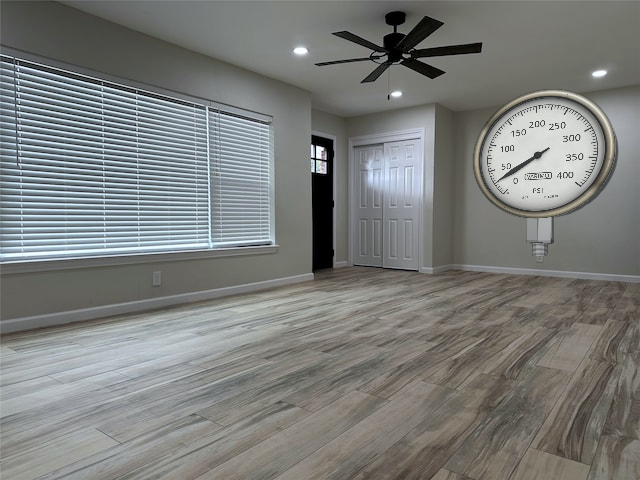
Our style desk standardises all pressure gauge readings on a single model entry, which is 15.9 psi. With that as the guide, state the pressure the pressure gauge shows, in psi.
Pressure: 25 psi
